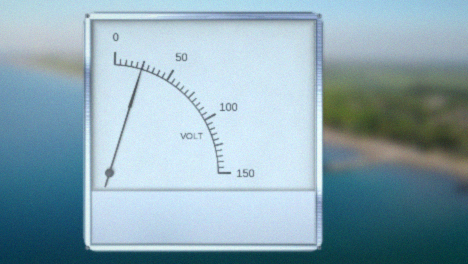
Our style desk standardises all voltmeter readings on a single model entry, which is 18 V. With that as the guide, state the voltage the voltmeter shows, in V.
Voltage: 25 V
